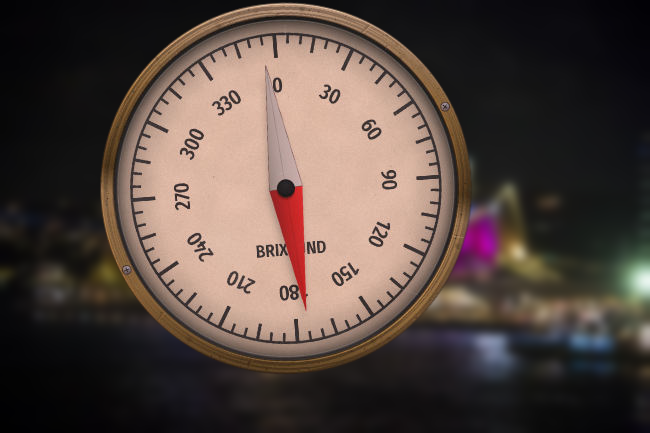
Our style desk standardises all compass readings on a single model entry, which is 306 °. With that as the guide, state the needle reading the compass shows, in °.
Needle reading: 175 °
